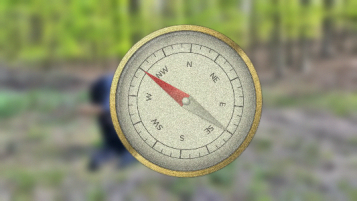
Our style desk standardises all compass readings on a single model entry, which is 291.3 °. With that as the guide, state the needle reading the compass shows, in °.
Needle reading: 300 °
